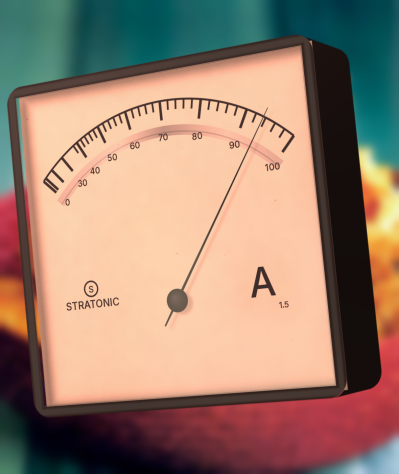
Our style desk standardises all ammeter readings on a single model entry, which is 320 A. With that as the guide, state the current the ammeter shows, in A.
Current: 94 A
